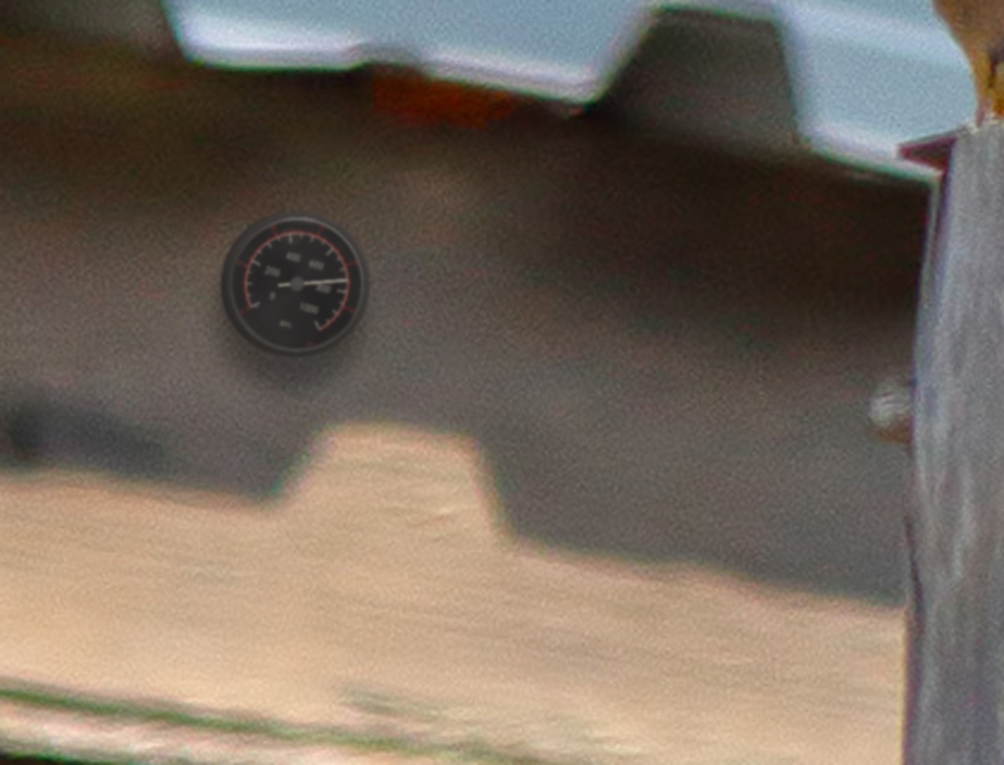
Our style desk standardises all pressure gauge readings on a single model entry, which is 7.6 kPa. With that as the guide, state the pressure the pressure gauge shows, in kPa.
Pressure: 750 kPa
